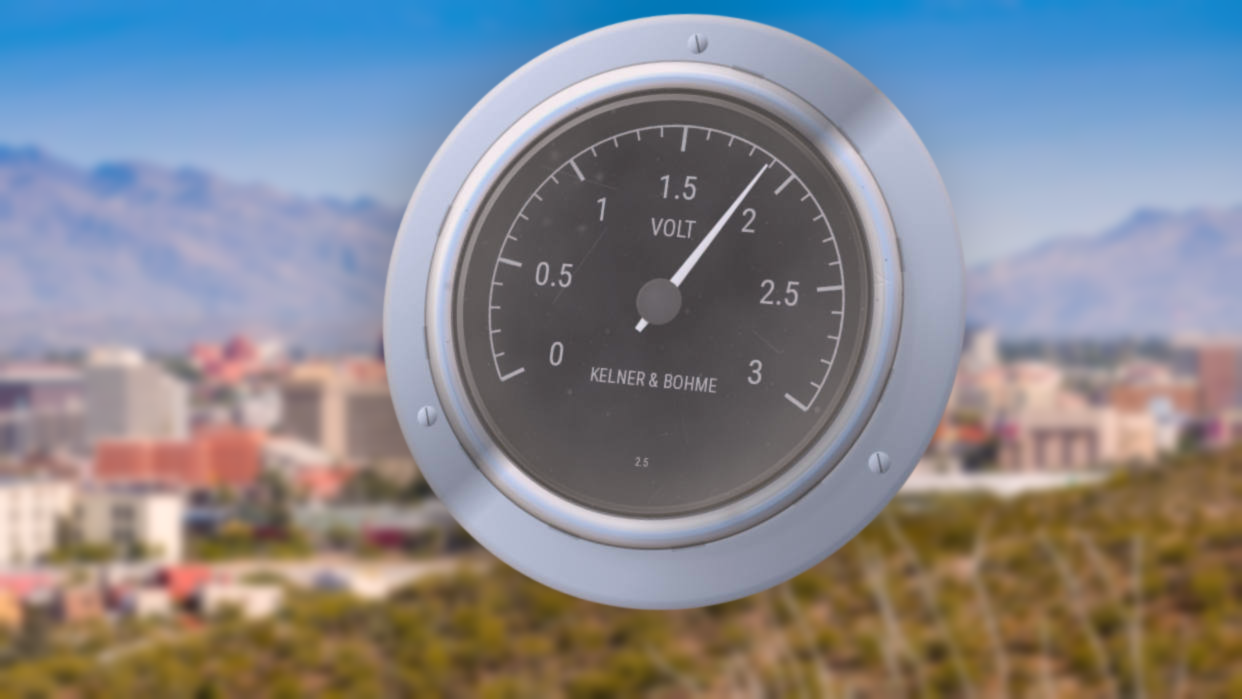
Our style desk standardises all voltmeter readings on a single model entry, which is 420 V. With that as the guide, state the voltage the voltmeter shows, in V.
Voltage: 1.9 V
